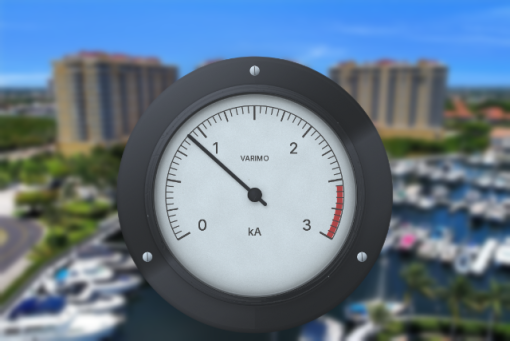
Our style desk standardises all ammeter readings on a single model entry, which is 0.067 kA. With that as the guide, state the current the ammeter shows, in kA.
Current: 0.9 kA
